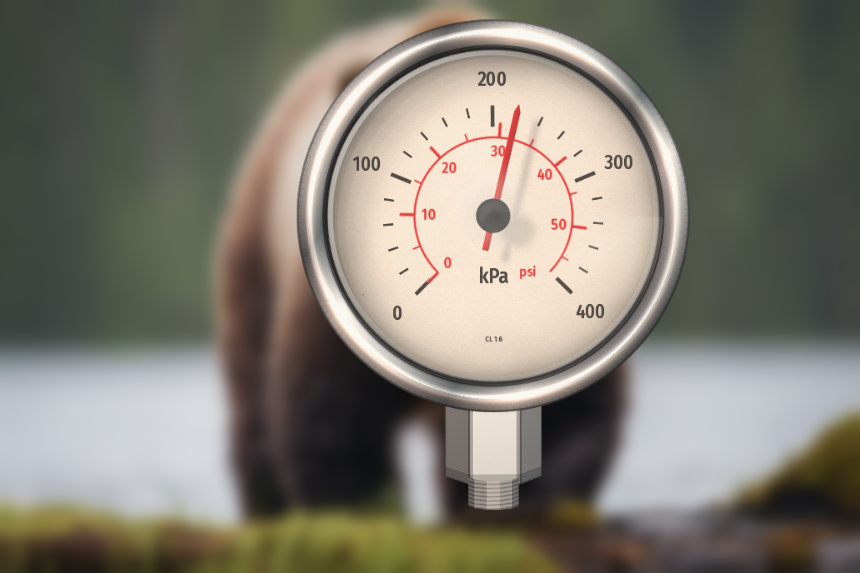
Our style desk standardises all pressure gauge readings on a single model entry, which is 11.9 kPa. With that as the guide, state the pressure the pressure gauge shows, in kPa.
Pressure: 220 kPa
